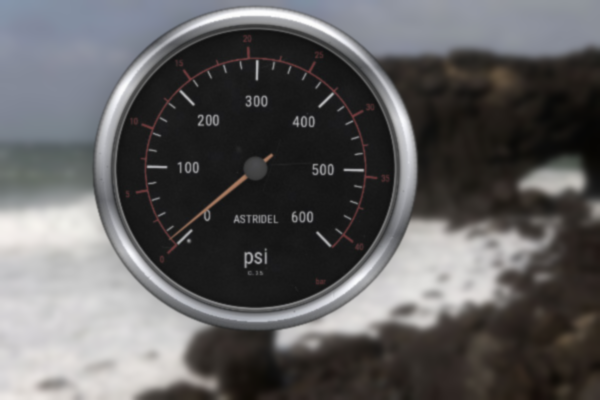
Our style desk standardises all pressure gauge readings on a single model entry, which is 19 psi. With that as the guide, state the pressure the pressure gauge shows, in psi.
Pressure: 10 psi
